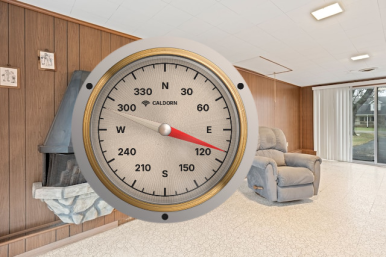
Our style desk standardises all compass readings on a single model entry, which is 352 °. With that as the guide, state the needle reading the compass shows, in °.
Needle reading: 110 °
